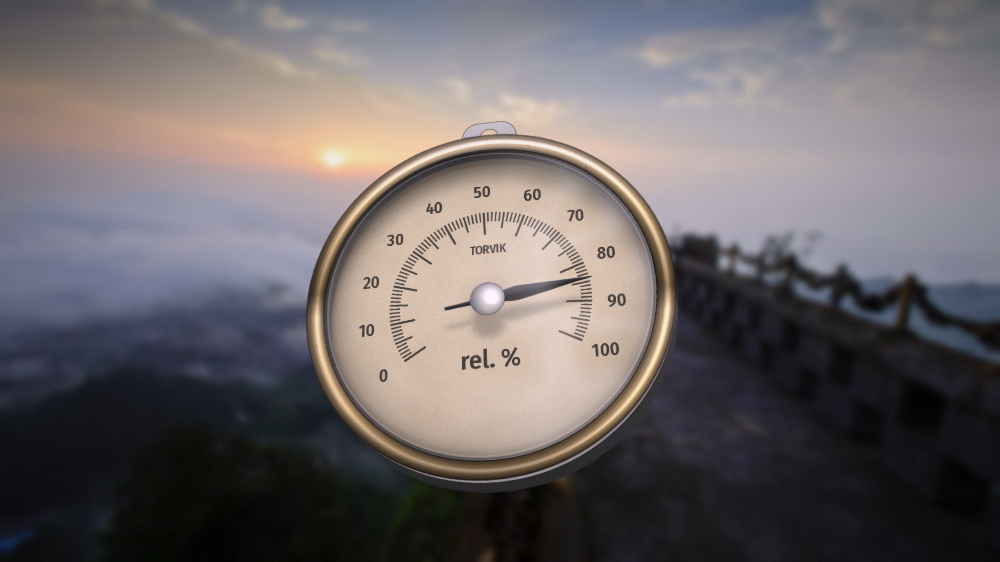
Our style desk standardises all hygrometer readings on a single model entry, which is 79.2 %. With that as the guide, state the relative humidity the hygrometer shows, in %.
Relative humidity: 85 %
